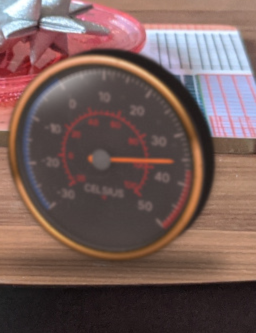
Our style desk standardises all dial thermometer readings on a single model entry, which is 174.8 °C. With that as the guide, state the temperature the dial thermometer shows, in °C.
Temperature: 35 °C
